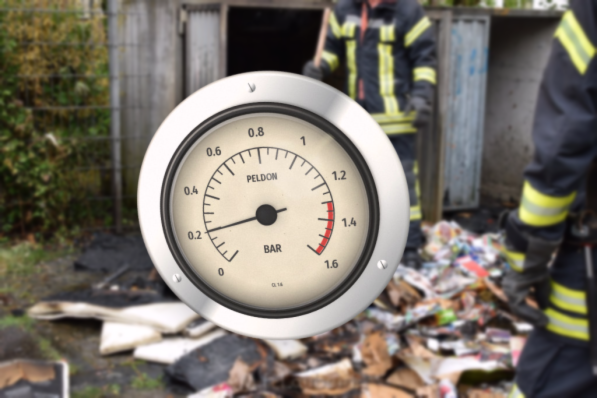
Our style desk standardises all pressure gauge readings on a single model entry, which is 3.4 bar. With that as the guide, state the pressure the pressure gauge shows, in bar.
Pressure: 0.2 bar
